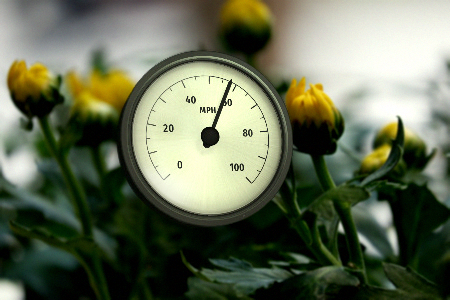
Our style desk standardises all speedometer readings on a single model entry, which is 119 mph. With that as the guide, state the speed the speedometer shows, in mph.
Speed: 57.5 mph
